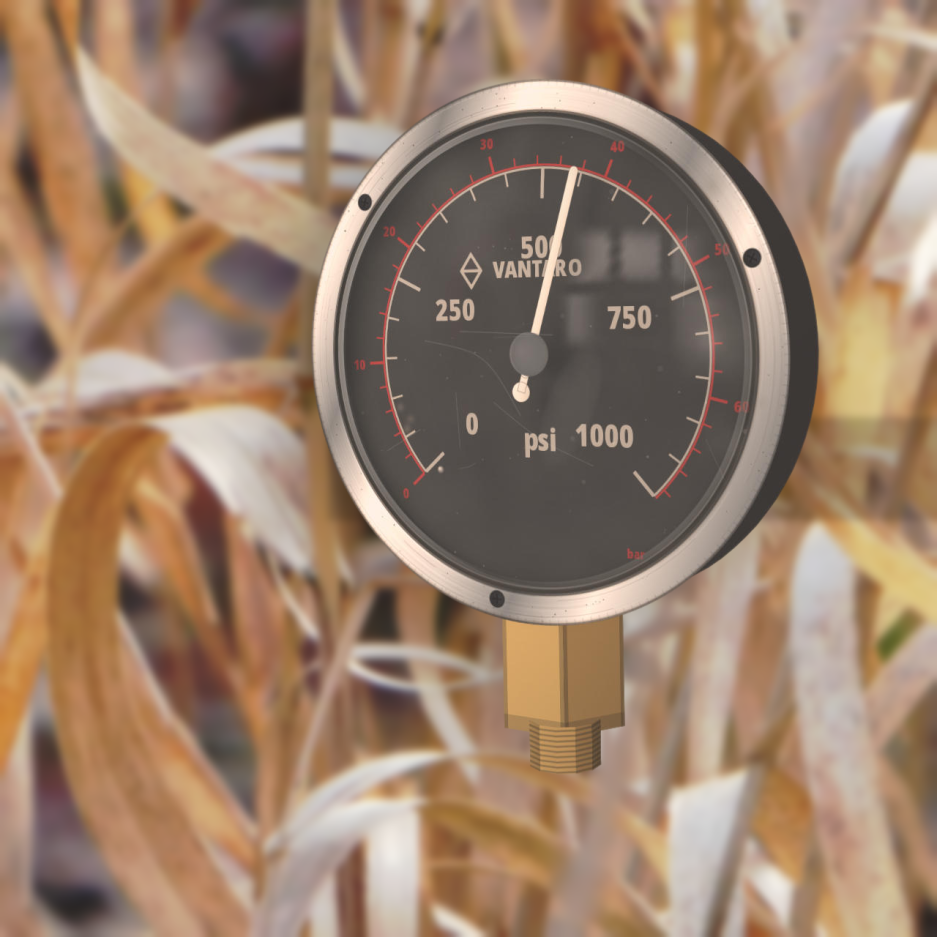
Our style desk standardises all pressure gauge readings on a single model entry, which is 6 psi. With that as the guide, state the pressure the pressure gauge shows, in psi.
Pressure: 550 psi
